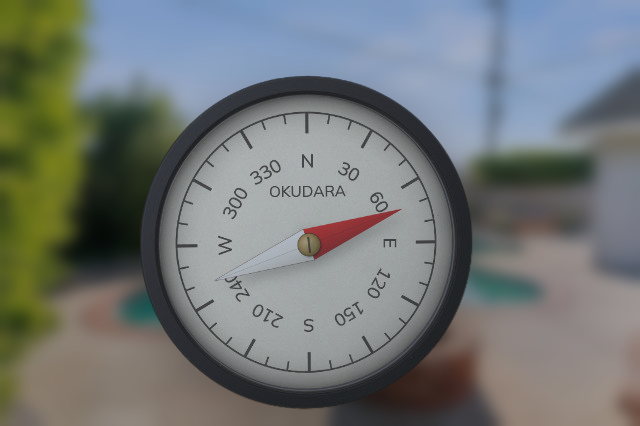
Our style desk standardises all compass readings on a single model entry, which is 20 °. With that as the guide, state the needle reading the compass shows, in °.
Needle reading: 70 °
